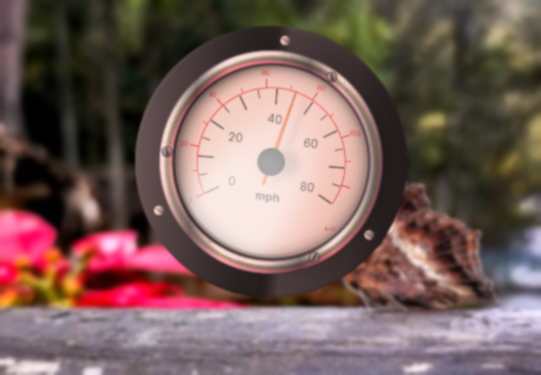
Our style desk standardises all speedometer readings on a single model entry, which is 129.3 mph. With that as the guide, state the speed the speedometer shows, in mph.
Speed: 45 mph
